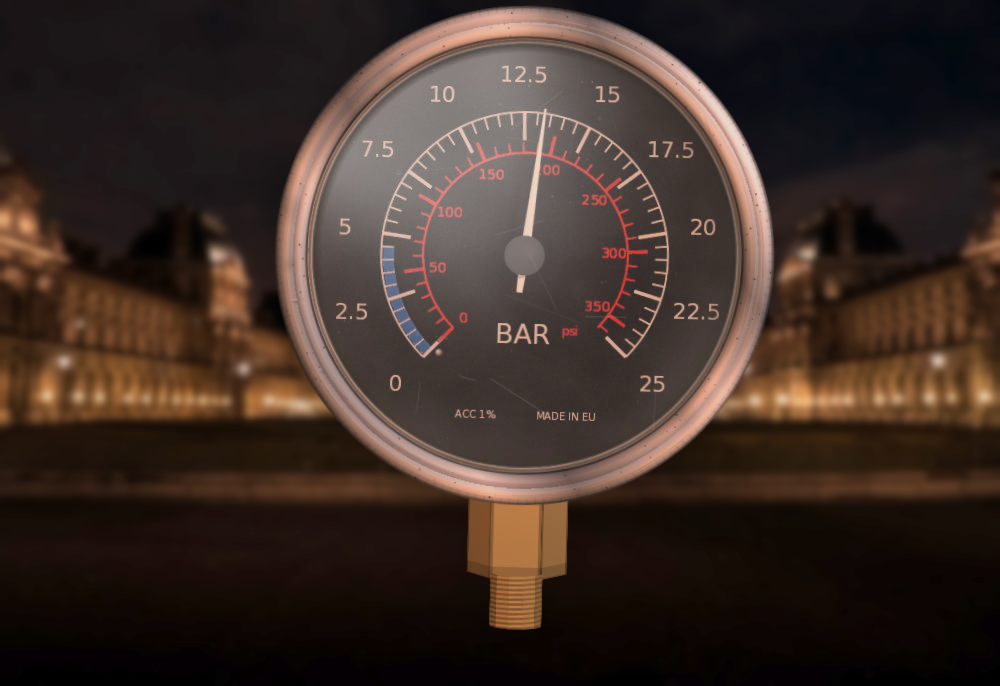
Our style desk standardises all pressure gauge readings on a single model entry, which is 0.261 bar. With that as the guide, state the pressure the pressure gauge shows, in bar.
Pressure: 13.25 bar
